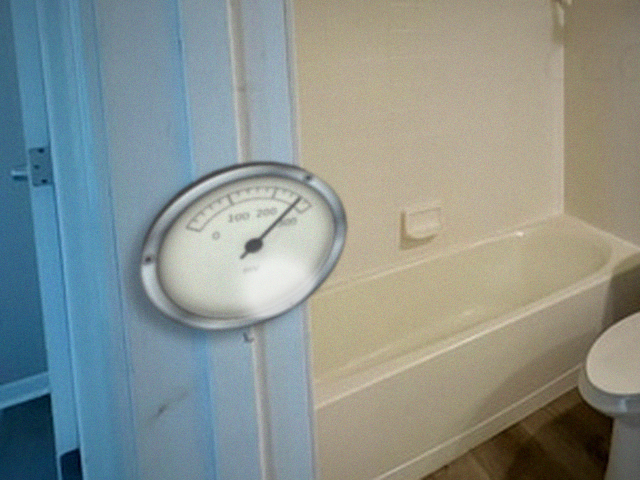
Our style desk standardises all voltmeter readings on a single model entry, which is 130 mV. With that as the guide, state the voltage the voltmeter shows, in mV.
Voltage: 260 mV
